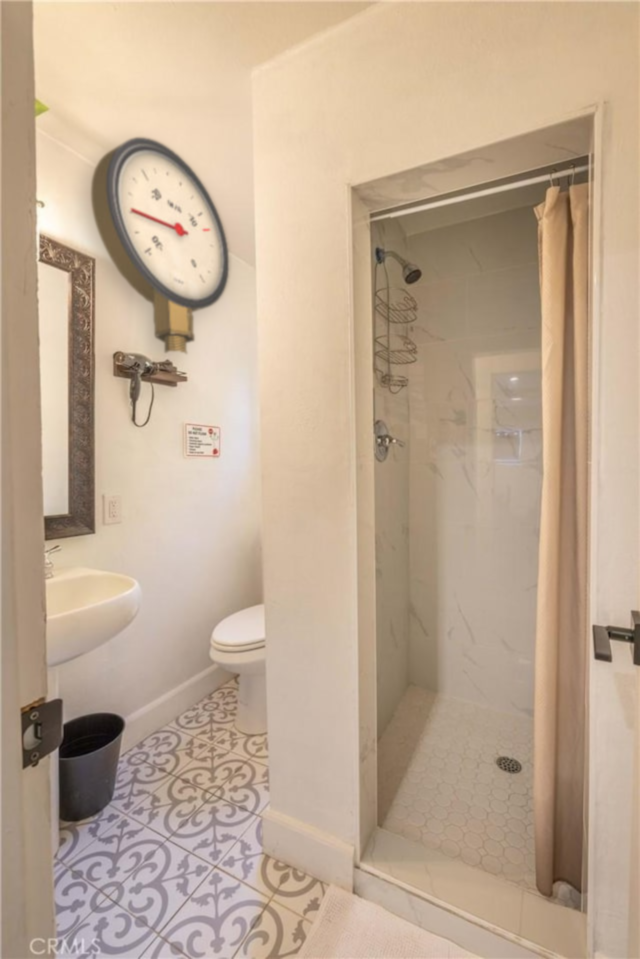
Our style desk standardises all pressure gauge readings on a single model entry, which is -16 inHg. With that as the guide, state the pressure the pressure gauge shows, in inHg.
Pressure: -26 inHg
